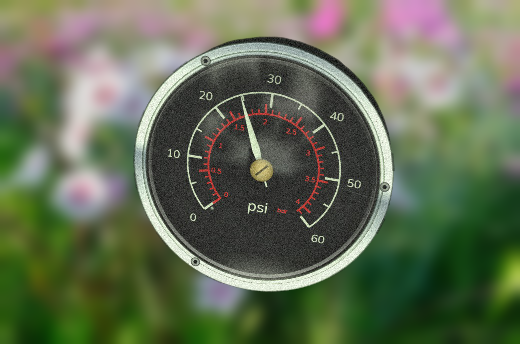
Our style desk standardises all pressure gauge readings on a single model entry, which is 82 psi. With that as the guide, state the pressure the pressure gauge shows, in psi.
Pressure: 25 psi
